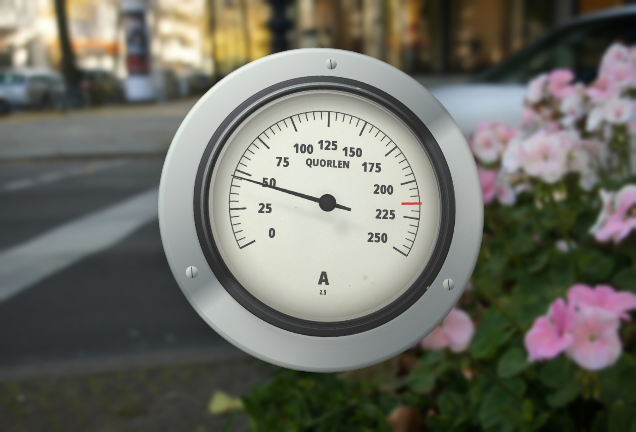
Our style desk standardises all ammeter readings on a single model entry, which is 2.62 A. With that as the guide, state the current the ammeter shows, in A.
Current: 45 A
